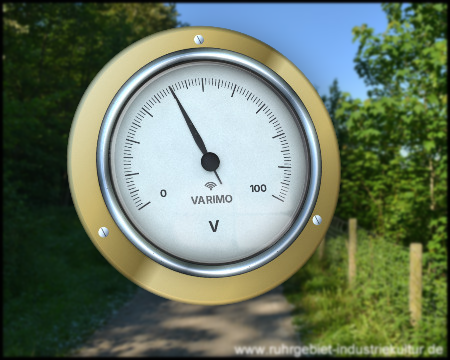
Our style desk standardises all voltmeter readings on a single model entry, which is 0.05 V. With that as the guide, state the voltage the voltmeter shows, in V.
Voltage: 40 V
